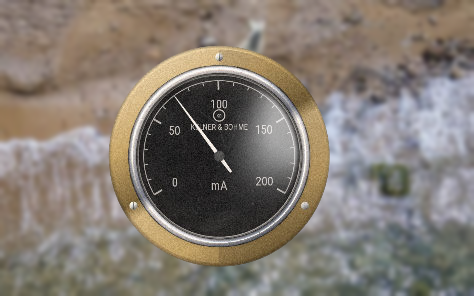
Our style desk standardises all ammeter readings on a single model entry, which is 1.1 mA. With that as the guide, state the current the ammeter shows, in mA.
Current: 70 mA
